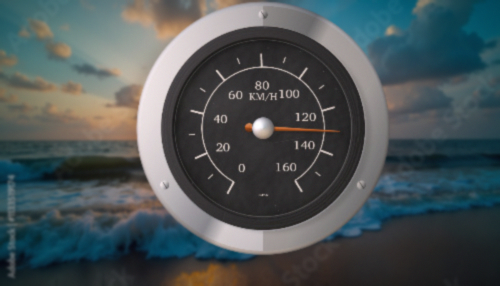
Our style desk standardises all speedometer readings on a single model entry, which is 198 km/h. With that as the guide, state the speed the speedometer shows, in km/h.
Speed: 130 km/h
